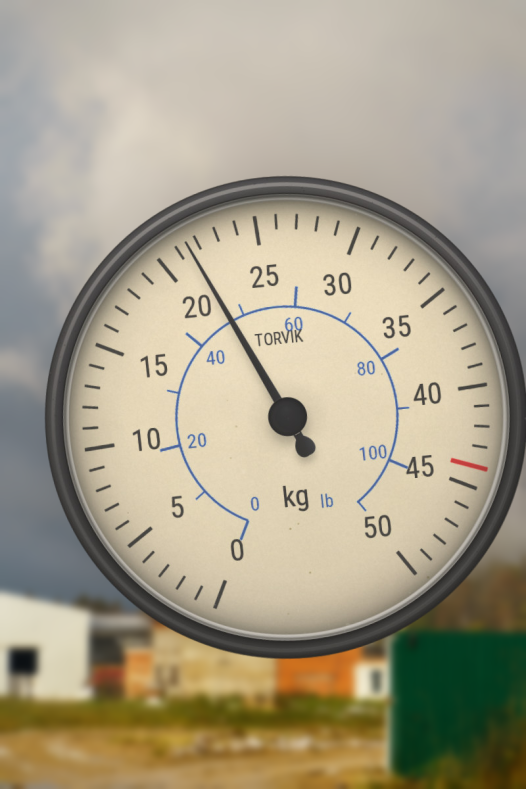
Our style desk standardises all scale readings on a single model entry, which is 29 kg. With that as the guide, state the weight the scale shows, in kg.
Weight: 21.5 kg
